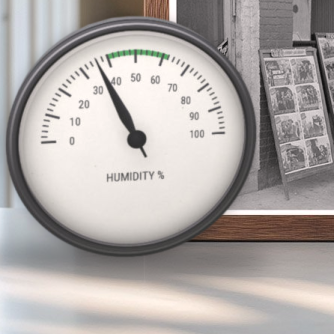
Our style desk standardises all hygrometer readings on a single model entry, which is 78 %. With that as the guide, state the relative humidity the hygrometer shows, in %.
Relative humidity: 36 %
